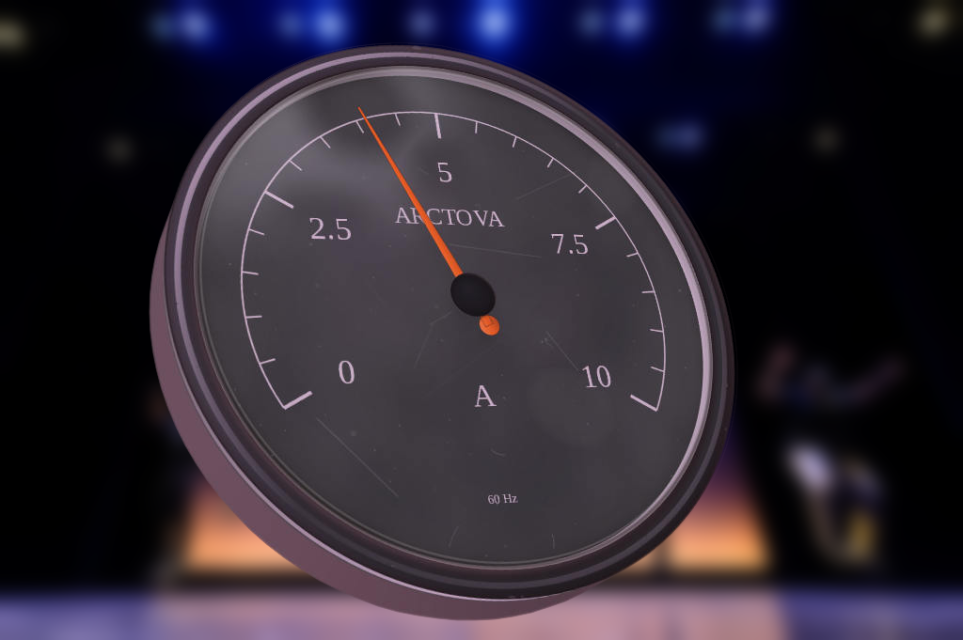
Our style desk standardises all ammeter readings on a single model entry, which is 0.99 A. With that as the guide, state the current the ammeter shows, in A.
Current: 4 A
